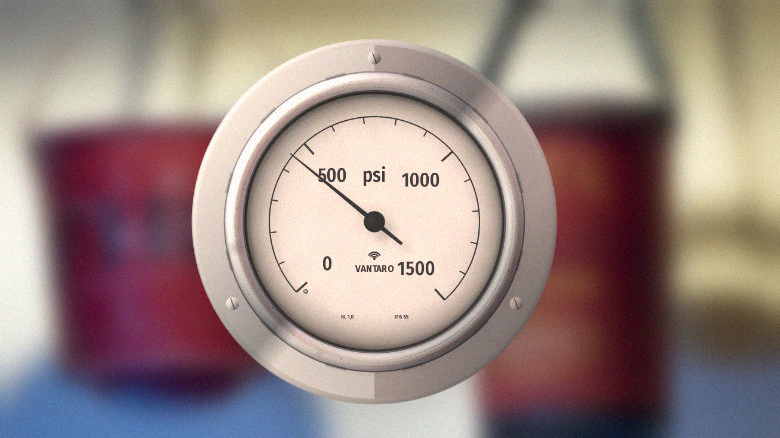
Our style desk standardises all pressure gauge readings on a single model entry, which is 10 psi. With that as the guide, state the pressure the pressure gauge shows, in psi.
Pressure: 450 psi
